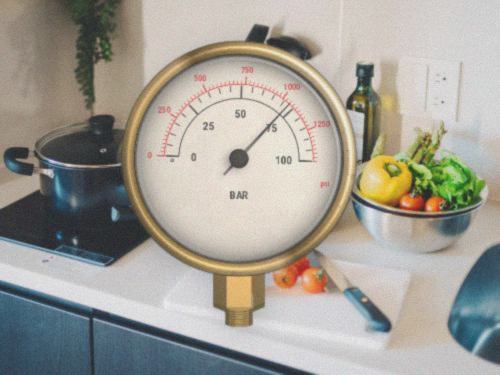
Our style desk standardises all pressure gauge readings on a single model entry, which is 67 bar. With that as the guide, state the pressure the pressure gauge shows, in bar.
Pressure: 72.5 bar
